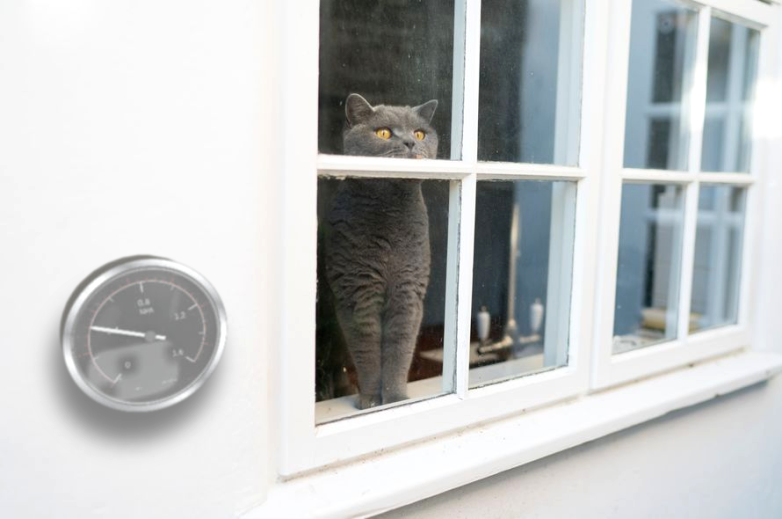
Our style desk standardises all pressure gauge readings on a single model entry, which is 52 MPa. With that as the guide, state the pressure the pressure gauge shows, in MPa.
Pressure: 0.4 MPa
